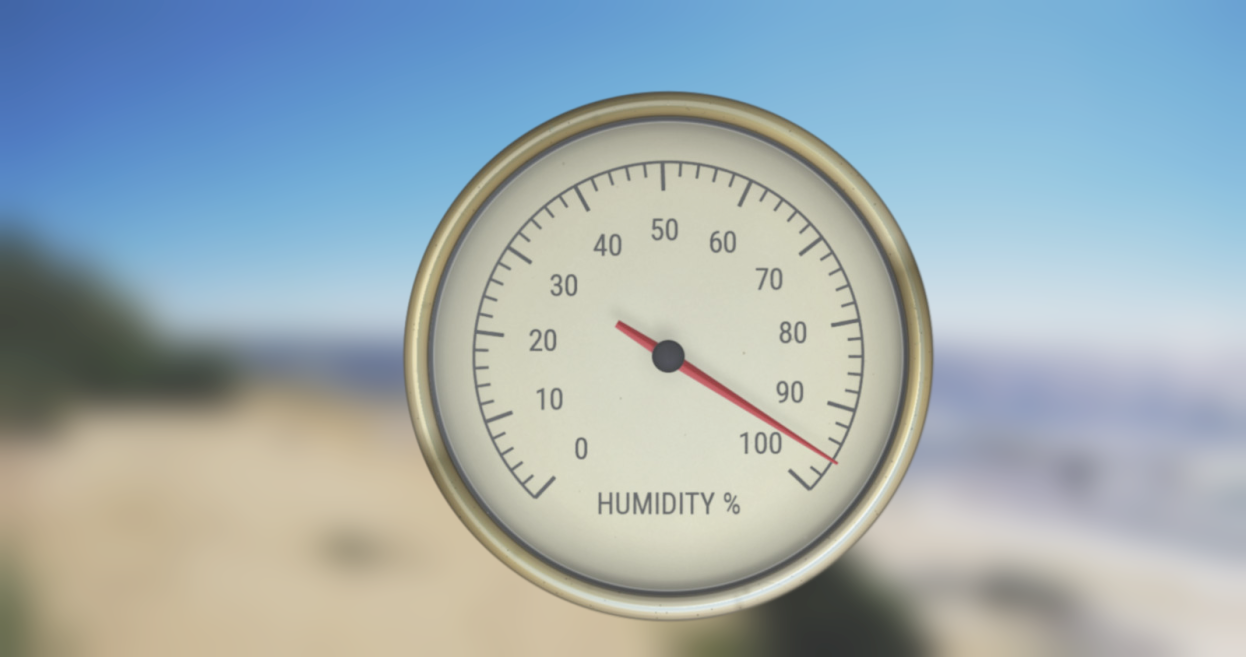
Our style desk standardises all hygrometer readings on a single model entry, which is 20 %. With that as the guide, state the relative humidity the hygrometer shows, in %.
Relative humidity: 96 %
